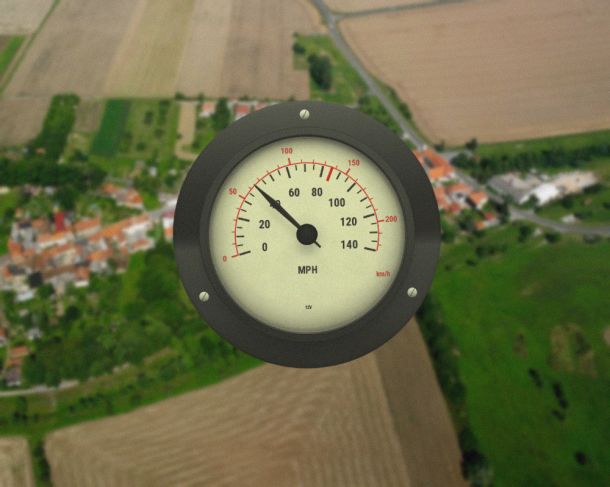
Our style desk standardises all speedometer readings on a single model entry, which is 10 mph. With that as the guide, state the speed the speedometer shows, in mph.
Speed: 40 mph
